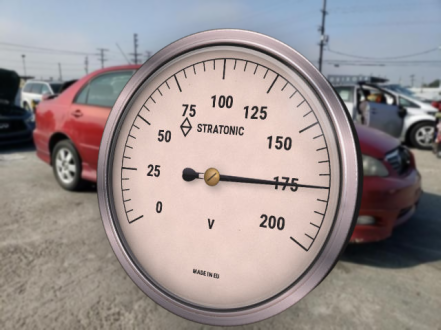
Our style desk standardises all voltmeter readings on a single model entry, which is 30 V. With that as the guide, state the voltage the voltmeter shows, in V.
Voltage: 175 V
